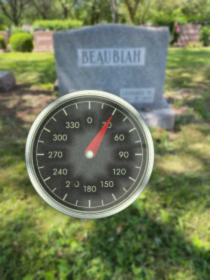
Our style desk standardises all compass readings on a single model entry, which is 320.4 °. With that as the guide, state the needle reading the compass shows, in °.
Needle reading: 30 °
